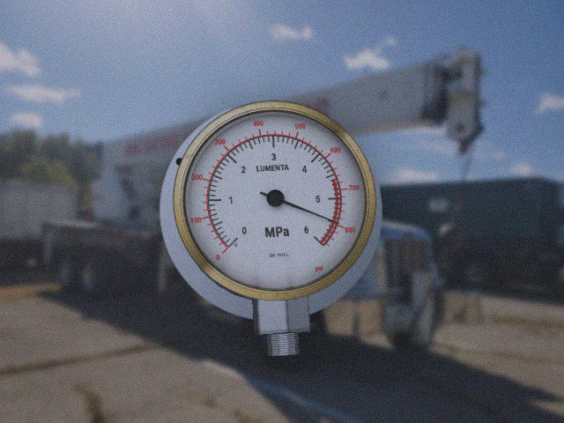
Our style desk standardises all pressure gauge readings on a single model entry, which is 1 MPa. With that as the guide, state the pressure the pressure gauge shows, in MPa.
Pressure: 5.5 MPa
